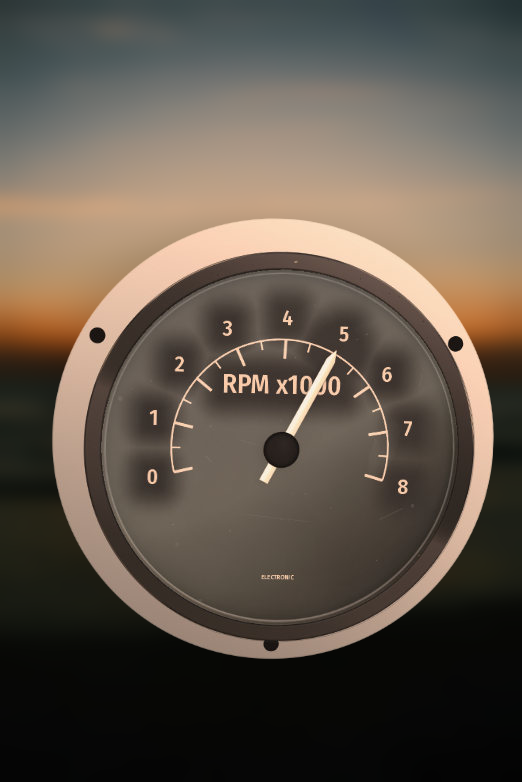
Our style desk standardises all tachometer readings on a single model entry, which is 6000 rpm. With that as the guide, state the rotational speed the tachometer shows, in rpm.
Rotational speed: 5000 rpm
